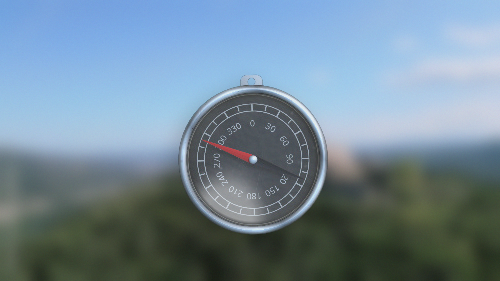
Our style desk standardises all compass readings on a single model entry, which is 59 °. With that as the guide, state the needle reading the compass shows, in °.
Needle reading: 292.5 °
